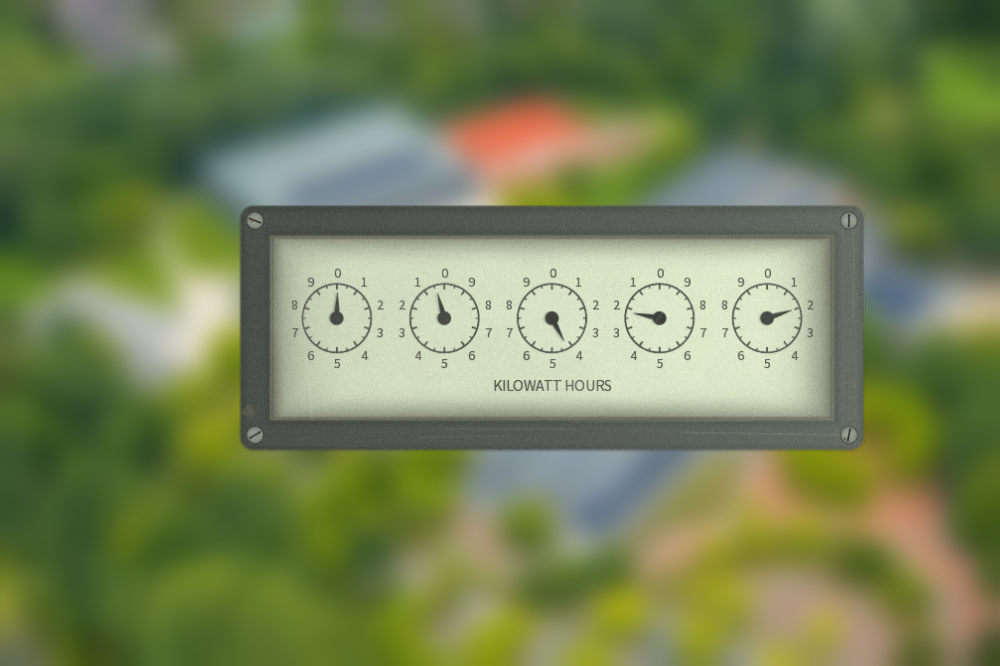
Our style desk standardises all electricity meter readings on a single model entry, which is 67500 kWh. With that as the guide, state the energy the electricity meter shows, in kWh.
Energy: 422 kWh
